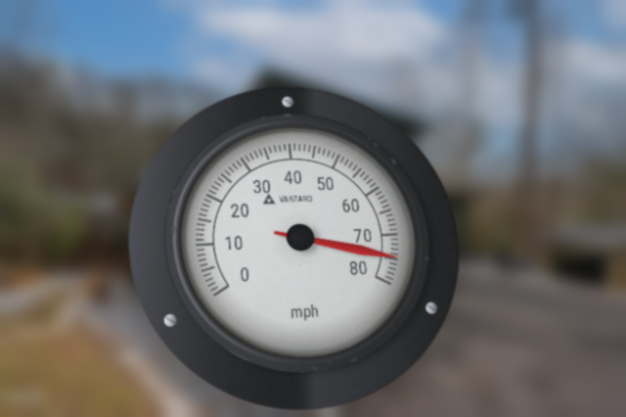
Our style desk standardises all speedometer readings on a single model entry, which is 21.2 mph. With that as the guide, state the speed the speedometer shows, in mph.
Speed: 75 mph
